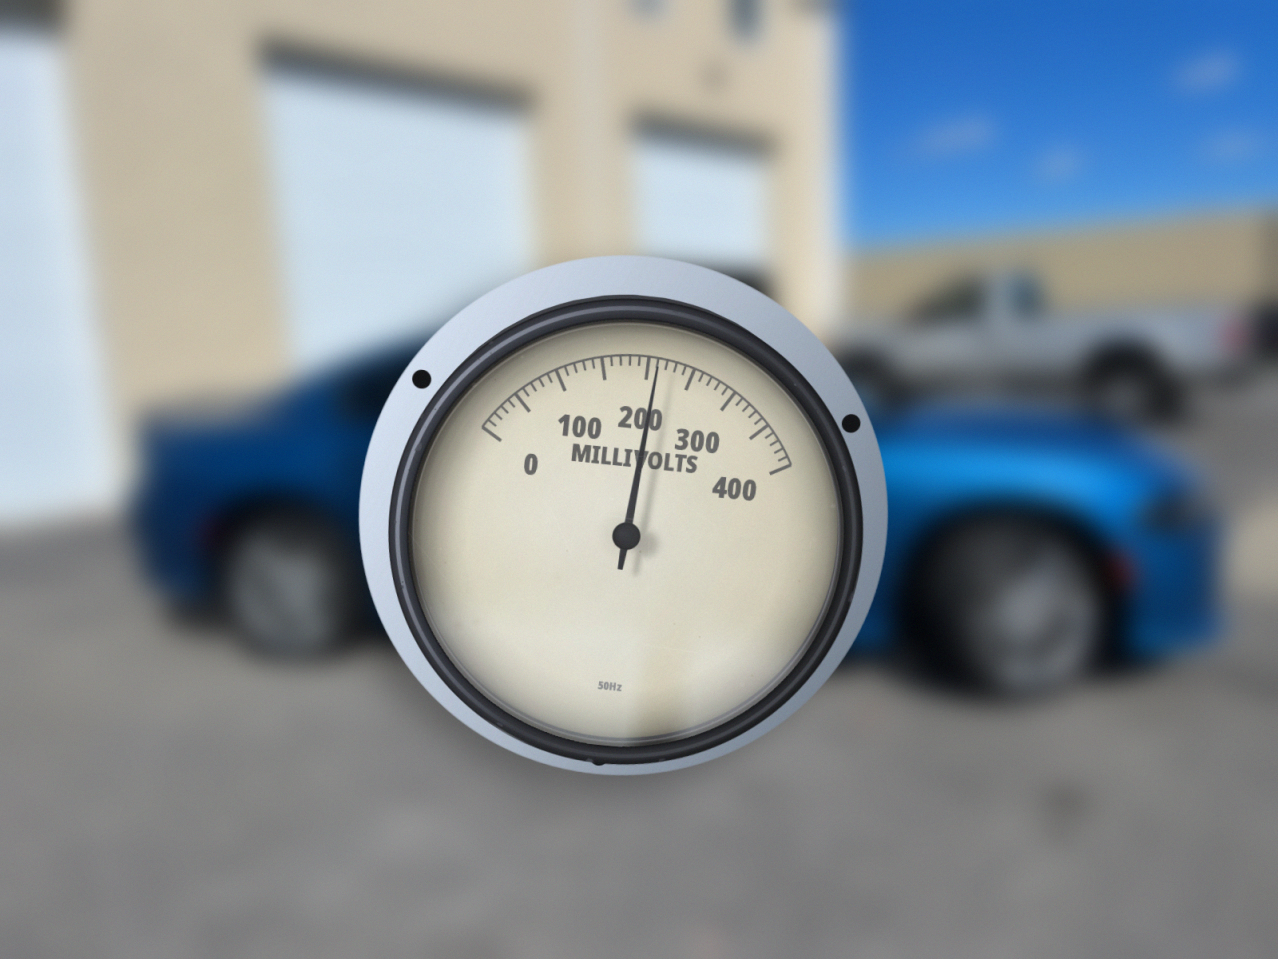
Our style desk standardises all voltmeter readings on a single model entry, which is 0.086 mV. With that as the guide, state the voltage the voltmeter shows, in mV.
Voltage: 210 mV
